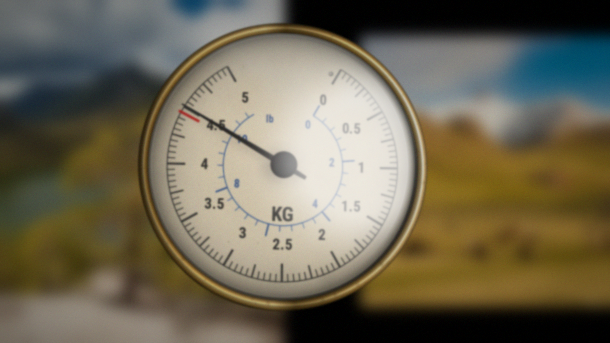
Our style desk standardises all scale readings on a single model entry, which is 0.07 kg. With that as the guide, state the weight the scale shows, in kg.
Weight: 4.5 kg
